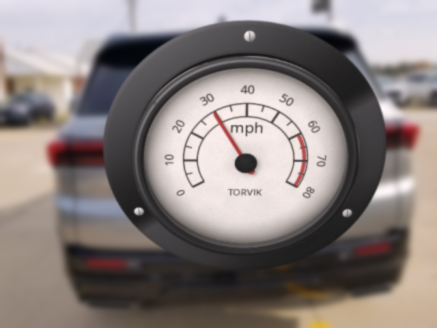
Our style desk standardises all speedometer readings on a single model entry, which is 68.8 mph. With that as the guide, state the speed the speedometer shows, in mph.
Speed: 30 mph
